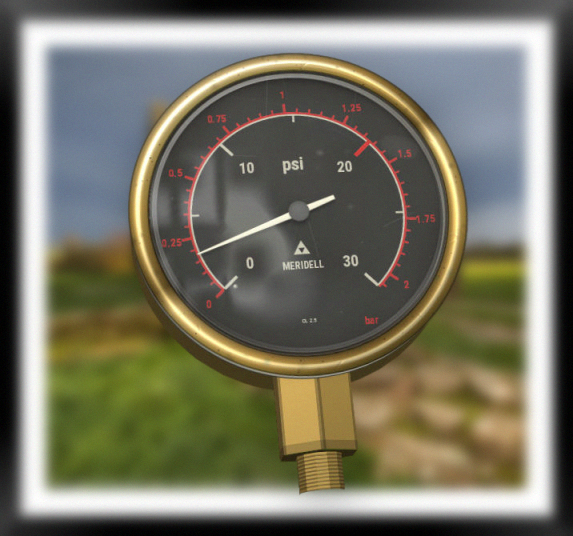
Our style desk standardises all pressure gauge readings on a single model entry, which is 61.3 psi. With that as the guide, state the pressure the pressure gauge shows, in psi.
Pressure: 2.5 psi
